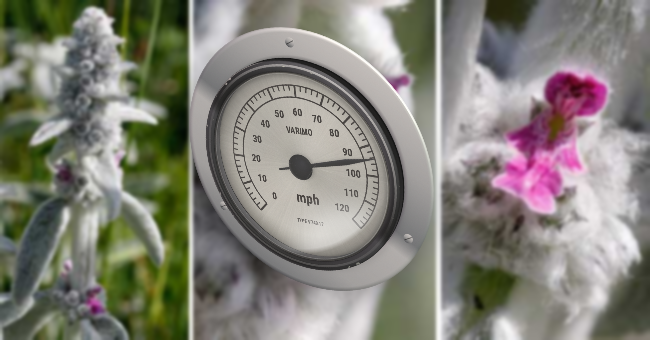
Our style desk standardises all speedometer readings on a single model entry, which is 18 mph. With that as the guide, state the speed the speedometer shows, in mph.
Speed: 94 mph
